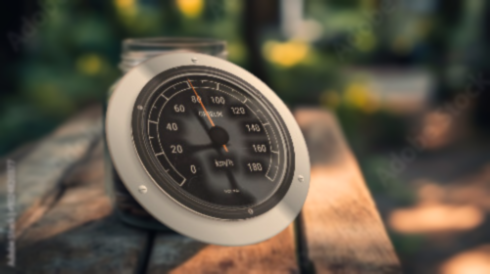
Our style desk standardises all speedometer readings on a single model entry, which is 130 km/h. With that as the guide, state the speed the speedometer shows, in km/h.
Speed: 80 km/h
